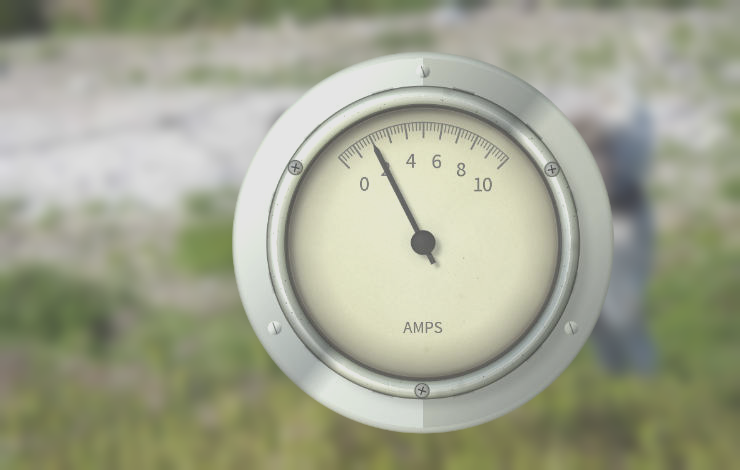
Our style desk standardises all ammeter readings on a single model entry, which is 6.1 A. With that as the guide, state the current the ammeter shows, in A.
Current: 2 A
